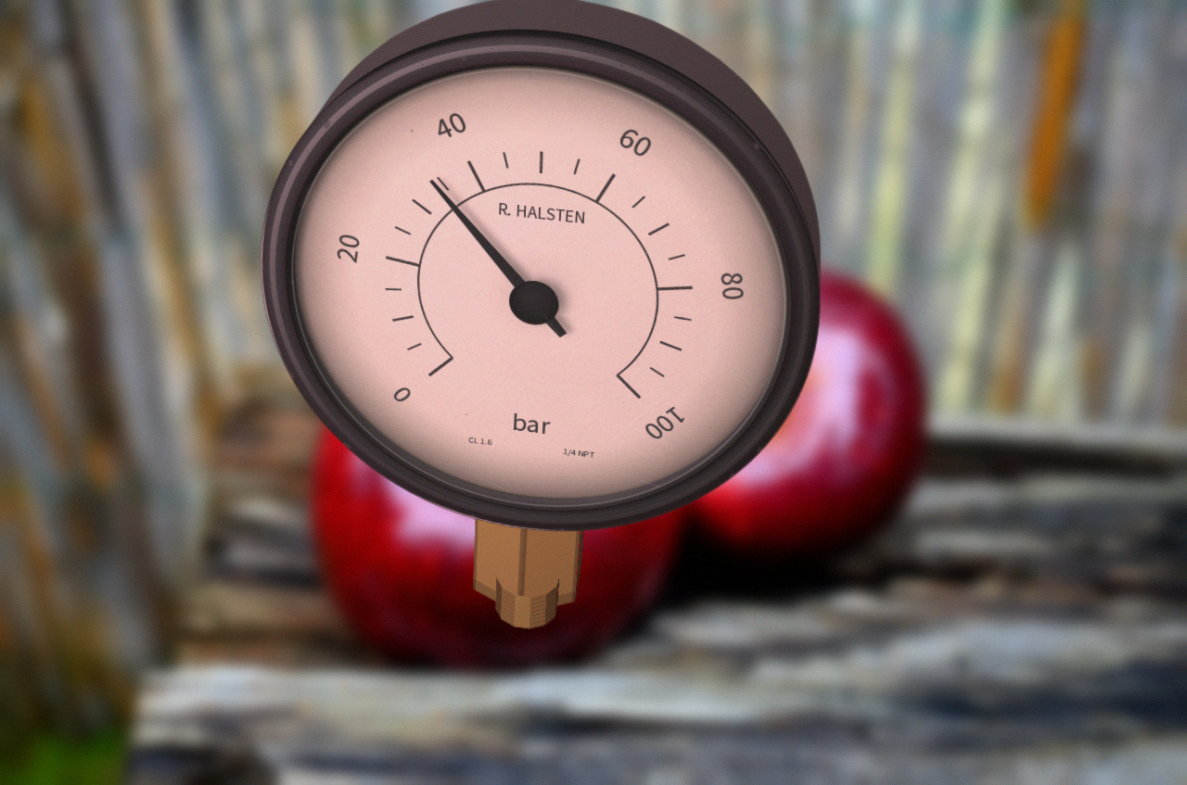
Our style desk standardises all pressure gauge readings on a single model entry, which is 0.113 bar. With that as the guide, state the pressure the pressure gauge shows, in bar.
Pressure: 35 bar
